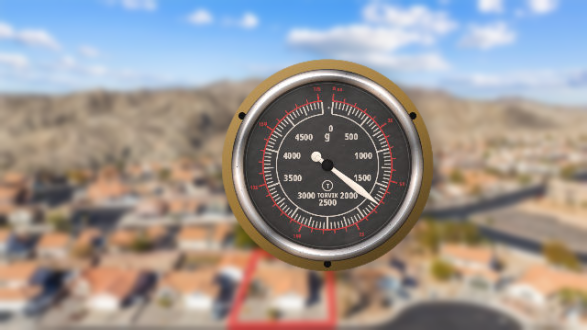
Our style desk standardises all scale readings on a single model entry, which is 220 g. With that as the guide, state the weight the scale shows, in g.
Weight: 1750 g
